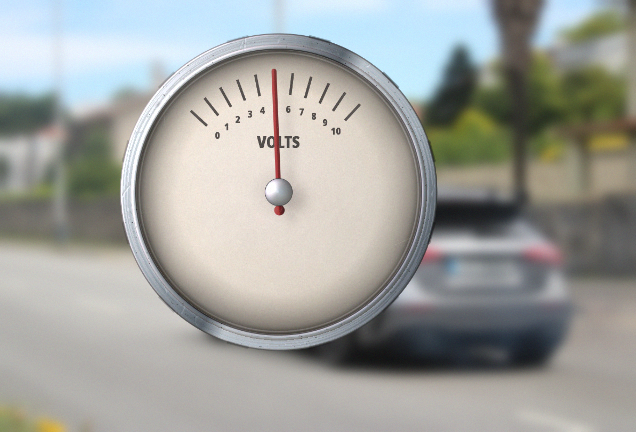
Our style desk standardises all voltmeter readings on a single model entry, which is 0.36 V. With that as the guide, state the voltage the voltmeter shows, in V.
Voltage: 5 V
